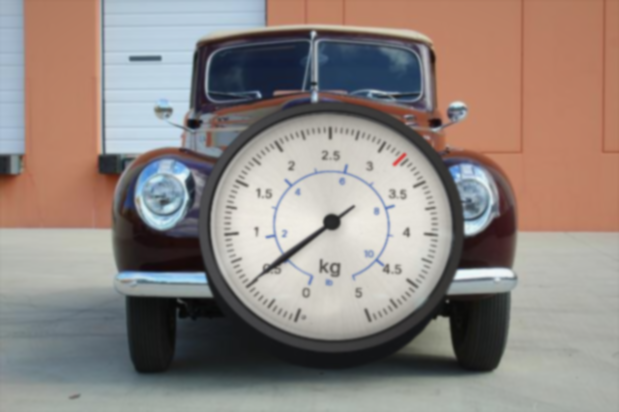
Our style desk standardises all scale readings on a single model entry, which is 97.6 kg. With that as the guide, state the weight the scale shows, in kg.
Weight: 0.5 kg
